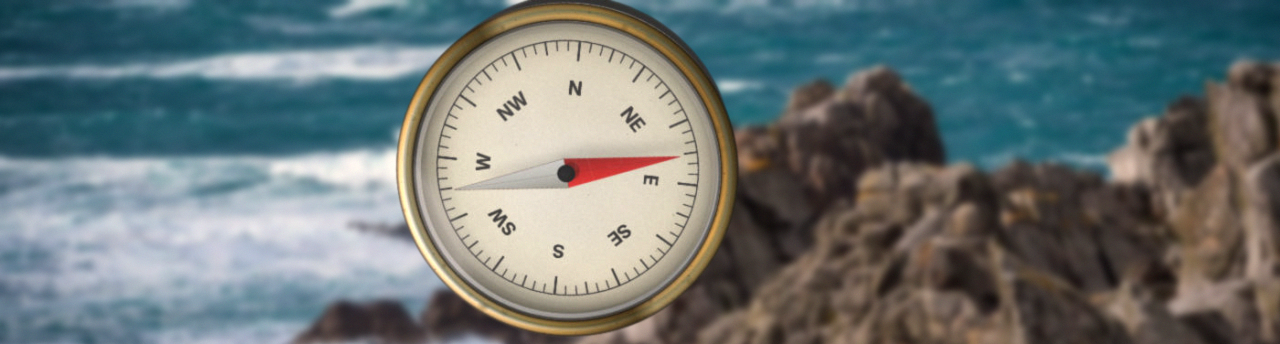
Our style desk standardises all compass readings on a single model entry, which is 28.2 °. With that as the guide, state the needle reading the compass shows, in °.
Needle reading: 75 °
